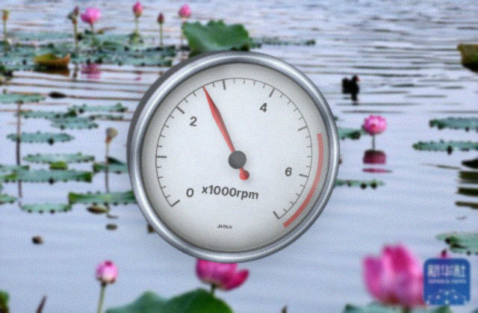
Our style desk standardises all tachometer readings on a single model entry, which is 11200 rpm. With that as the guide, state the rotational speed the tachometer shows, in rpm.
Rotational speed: 2600 rpm
